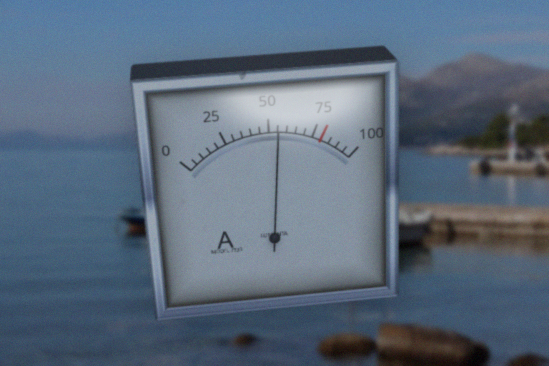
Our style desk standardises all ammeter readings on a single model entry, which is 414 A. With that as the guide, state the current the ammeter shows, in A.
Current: 55 A
